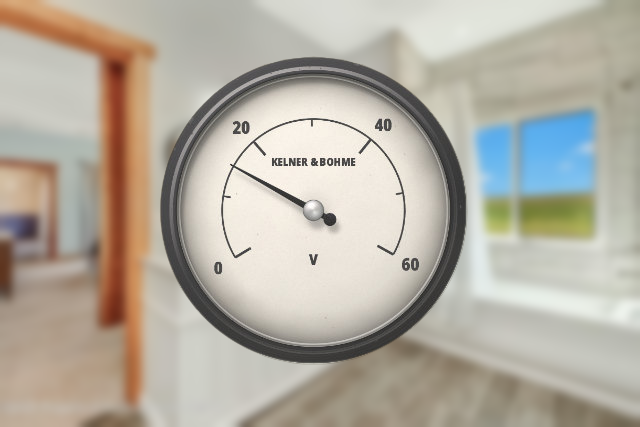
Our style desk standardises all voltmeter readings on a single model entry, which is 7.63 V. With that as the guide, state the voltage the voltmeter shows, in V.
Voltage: 15 V
